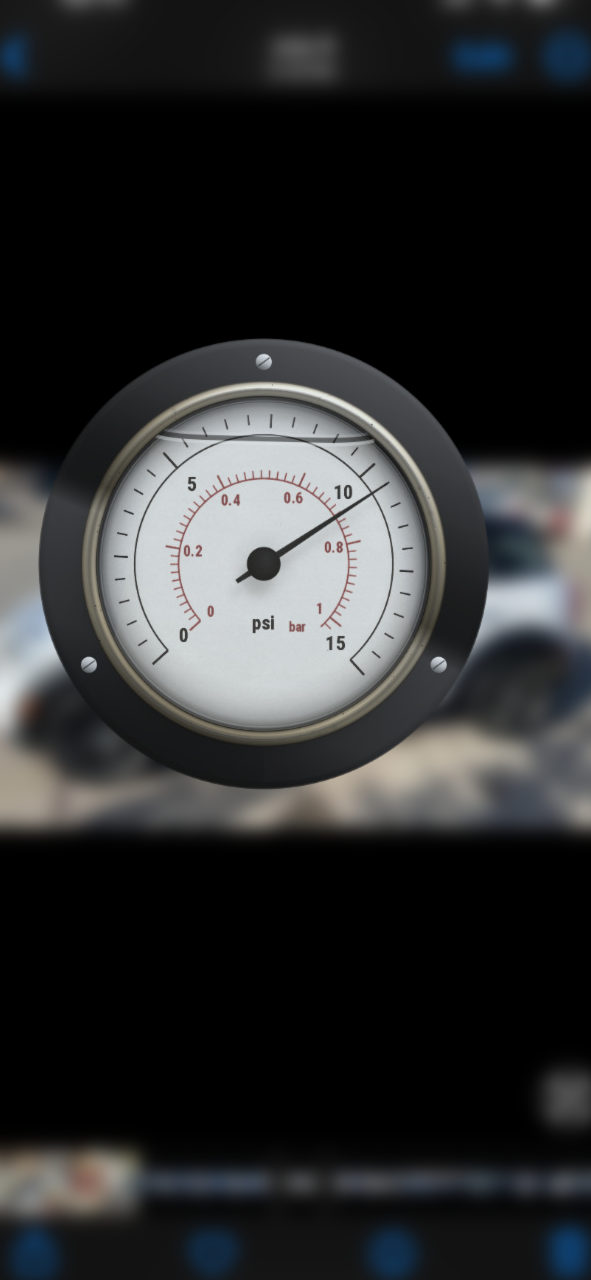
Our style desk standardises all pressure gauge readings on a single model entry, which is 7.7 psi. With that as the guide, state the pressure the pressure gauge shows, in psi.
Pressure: 10.5 psi
